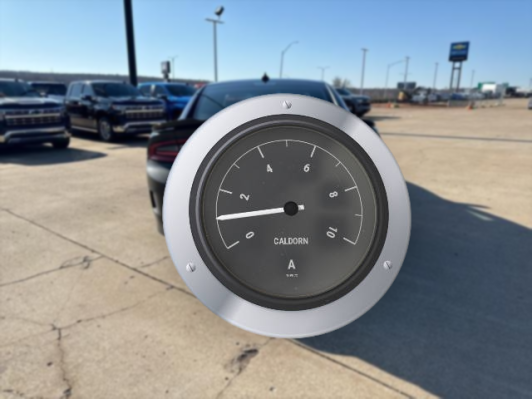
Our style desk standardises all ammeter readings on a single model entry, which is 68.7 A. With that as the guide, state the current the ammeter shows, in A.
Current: 1 A
